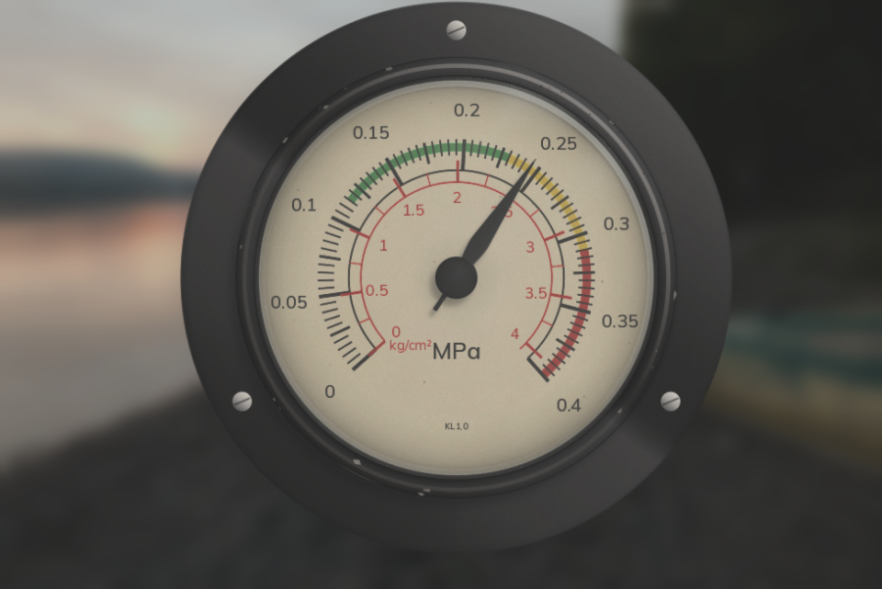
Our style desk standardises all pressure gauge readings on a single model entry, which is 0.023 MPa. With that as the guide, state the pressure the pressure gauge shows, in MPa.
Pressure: 0.245 MPa
